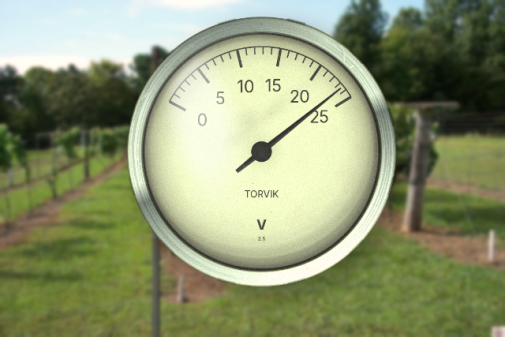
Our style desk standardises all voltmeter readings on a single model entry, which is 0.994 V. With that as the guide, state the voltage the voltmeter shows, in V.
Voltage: 23.5 V
